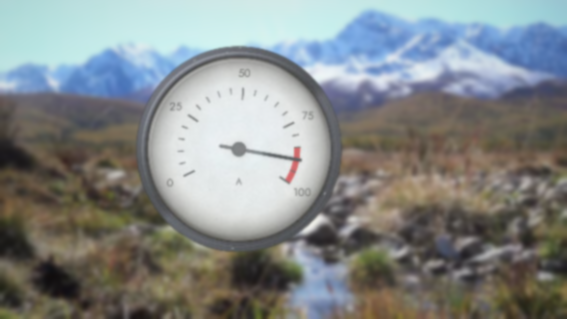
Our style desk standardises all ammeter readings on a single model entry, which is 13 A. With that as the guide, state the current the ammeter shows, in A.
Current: 90 A
